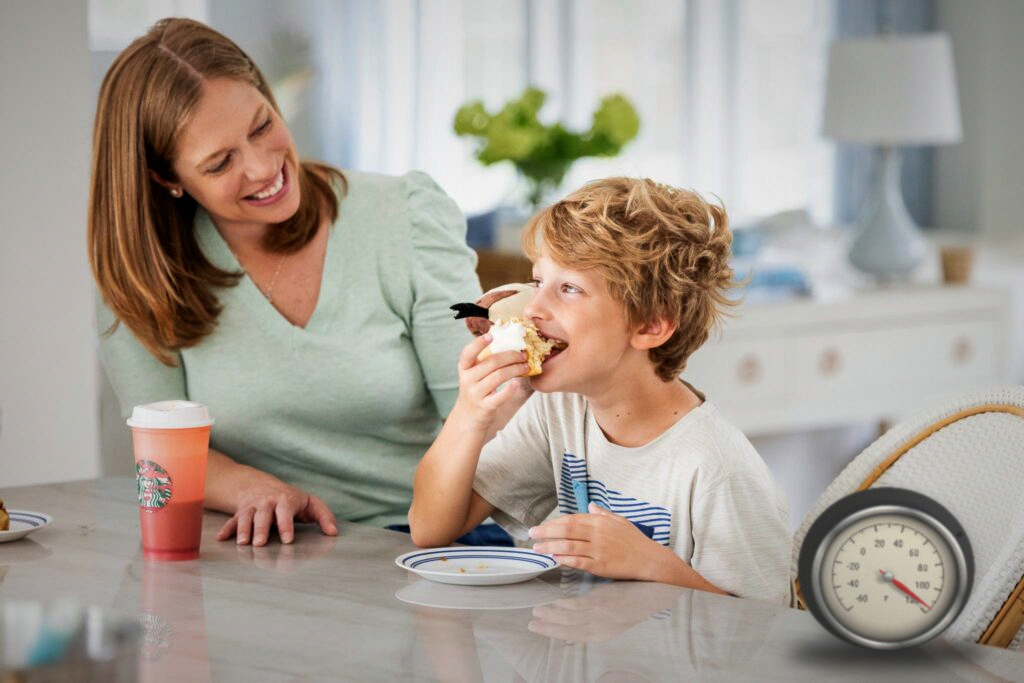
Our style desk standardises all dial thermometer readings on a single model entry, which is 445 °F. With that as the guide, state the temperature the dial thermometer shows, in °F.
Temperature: 115 °F
